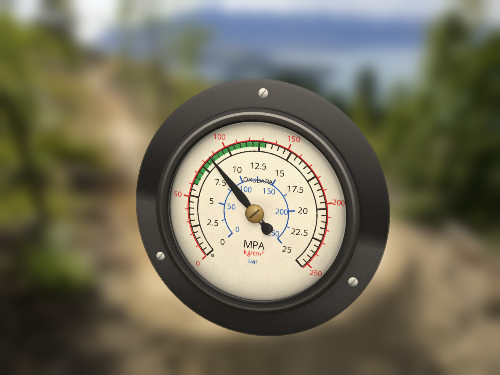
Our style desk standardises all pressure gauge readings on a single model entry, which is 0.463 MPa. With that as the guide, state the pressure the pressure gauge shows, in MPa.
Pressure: 8.5 MPa
